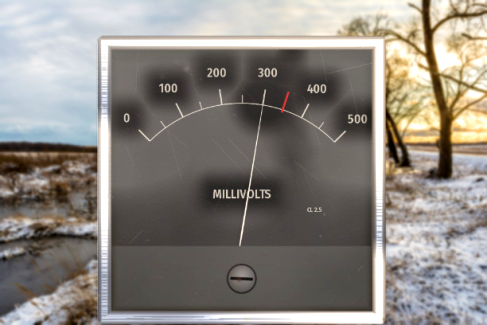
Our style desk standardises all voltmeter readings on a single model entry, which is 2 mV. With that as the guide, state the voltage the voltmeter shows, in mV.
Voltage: 300 mV
